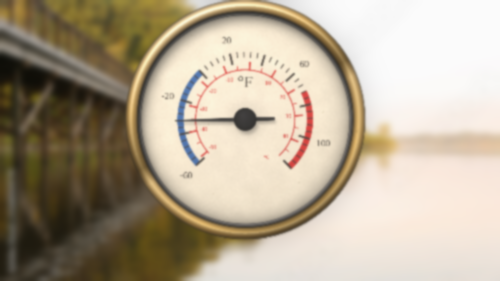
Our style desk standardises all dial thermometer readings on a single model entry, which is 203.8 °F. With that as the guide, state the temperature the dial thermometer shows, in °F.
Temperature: -32 °F
